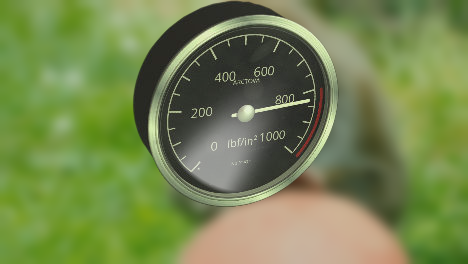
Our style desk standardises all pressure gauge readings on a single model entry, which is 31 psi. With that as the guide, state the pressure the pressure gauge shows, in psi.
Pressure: 825 psi
